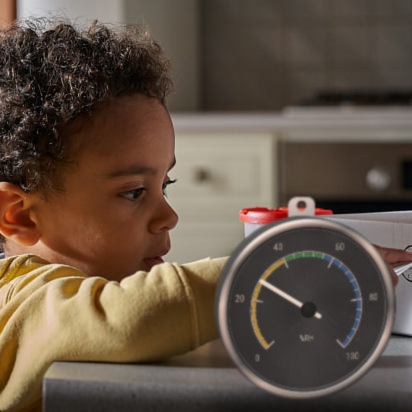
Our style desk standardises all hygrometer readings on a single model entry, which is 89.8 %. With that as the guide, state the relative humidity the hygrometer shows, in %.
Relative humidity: 28 %
